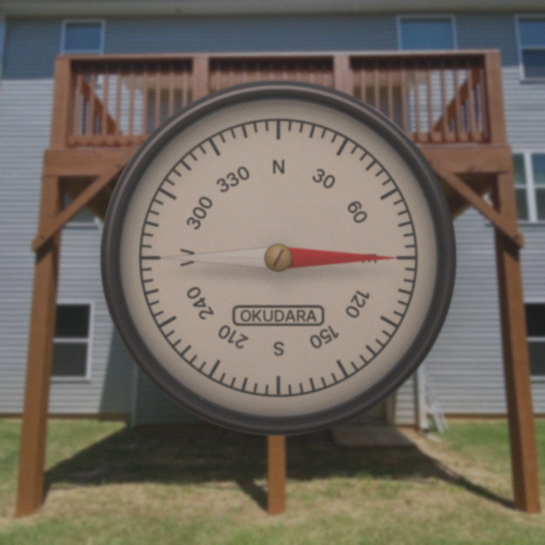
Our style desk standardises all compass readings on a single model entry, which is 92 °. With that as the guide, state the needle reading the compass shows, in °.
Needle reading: 90 °
